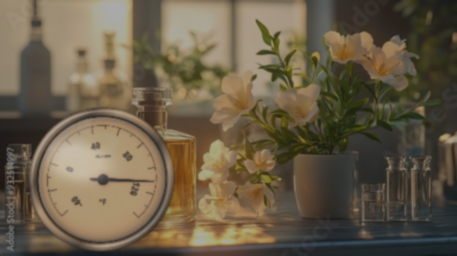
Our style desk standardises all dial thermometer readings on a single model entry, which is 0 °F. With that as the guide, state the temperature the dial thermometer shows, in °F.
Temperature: 110 °F
